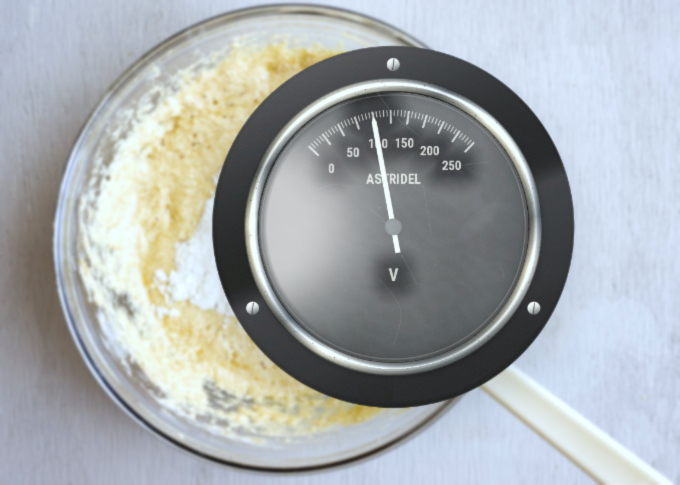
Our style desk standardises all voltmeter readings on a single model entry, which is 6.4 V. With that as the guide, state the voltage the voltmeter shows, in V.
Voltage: 100 V
